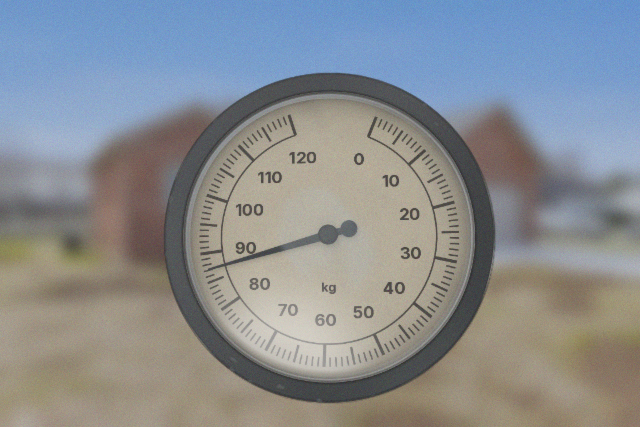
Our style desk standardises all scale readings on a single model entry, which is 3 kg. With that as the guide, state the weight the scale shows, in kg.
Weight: 87 kg
